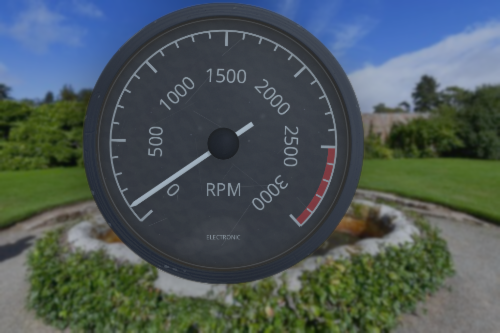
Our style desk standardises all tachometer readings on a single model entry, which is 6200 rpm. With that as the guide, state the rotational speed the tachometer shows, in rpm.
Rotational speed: 100 rpm
